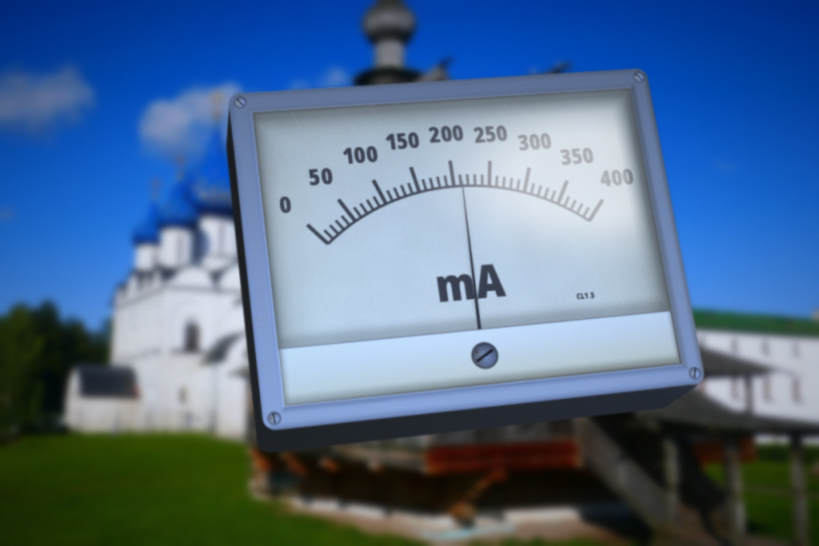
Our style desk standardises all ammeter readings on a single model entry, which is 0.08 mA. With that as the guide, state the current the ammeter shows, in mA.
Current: 210 mA
